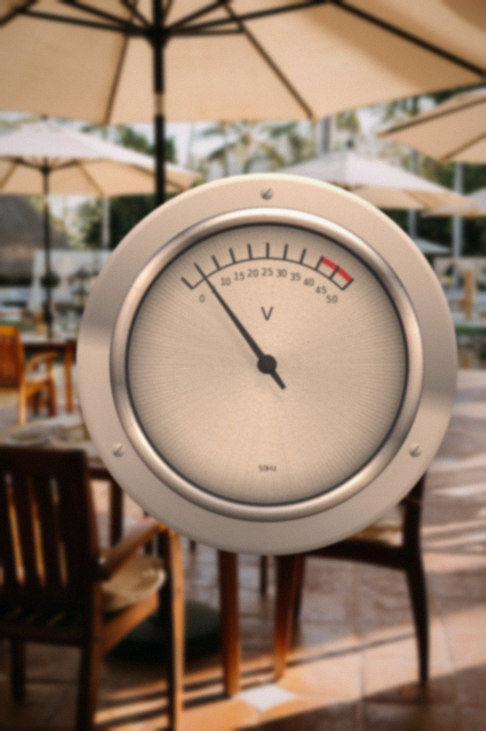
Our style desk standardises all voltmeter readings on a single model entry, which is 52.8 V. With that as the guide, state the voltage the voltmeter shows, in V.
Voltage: 5 V
